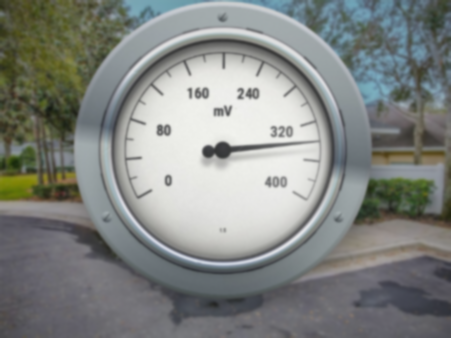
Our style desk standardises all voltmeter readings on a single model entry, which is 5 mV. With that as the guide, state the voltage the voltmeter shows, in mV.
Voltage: 340 mV
